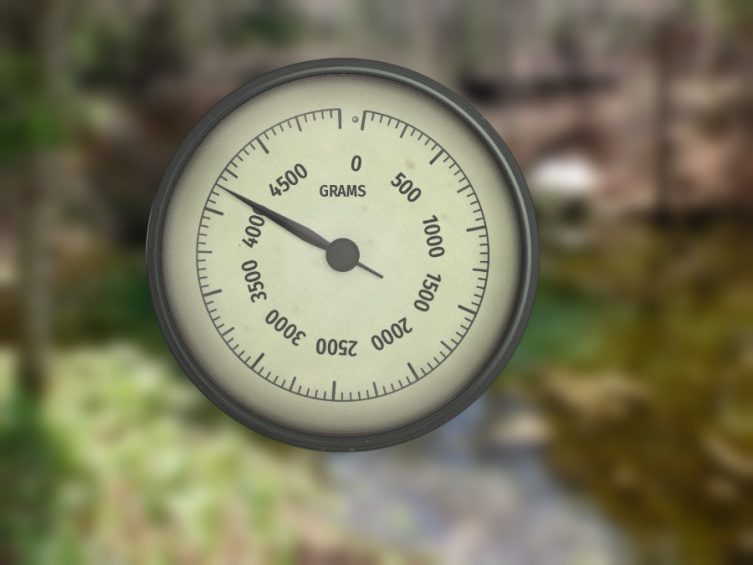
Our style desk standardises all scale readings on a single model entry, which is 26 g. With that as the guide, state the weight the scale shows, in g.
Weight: 4150 g
